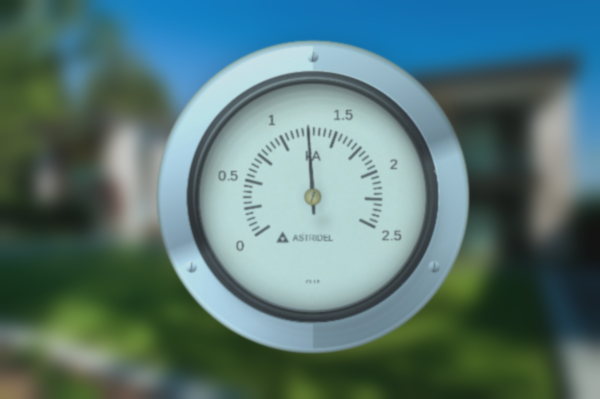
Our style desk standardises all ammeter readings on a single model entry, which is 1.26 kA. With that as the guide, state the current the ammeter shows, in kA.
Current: 1.25 kA
